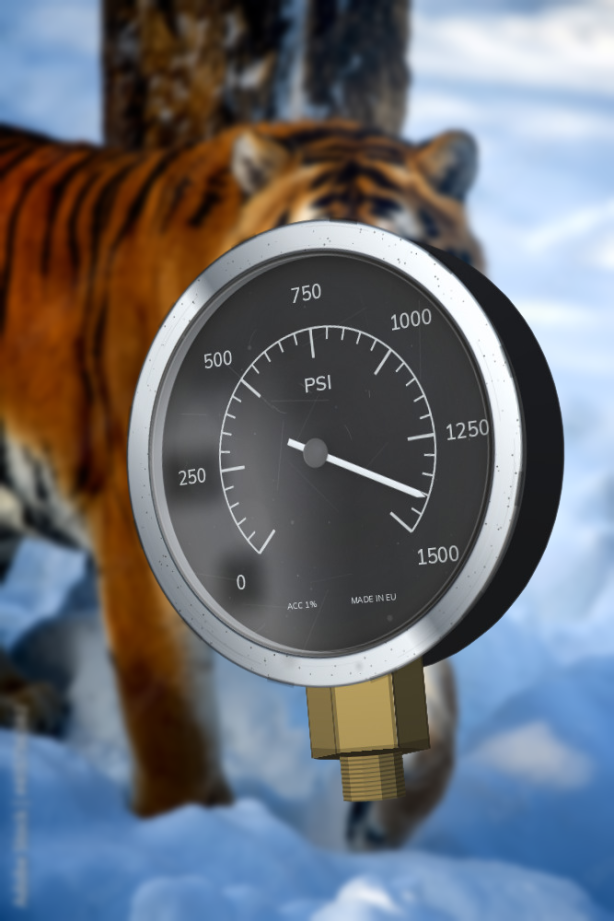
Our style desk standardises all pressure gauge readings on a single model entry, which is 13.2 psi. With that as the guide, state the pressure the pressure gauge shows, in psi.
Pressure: 1400 psi
